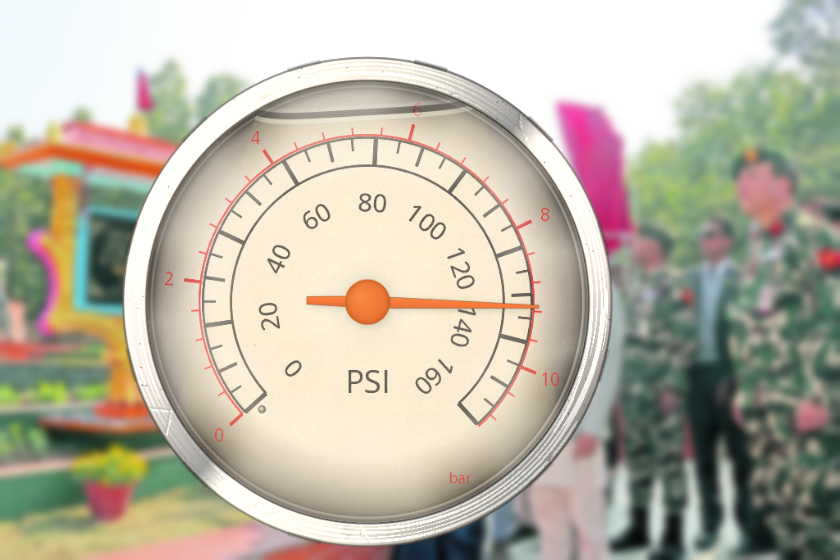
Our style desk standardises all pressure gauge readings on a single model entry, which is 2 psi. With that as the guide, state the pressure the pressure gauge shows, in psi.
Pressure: 132.5 psi
